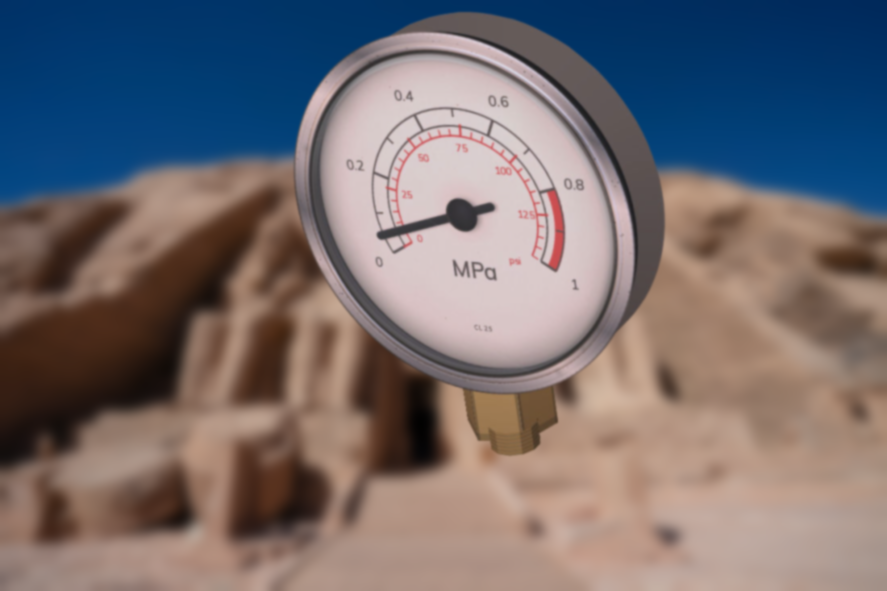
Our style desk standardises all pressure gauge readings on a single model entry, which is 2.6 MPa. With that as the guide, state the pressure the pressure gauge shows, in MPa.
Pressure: 0.05 MPa
